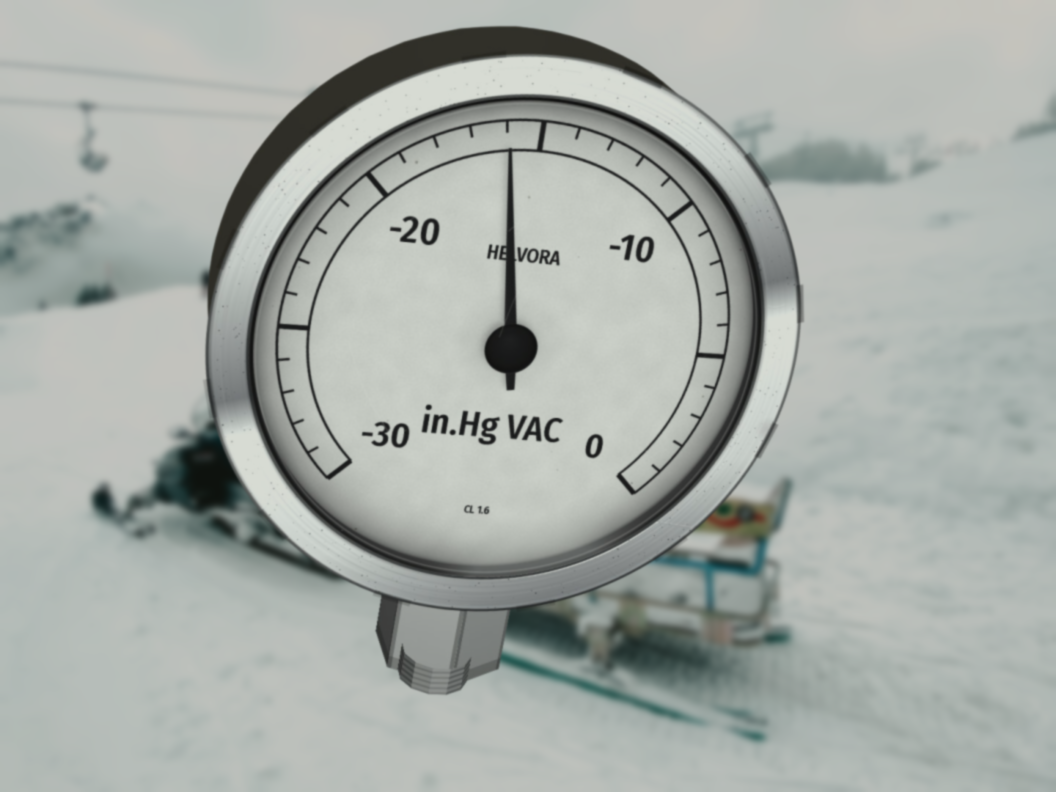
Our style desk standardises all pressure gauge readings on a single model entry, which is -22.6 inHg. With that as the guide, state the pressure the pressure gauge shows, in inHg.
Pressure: -16 inHg
